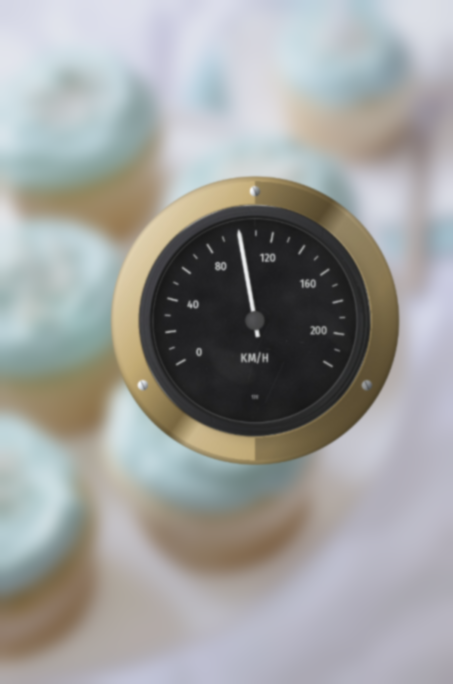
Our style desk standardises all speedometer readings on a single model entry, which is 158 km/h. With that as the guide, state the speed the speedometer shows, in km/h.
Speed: 100 km/h
